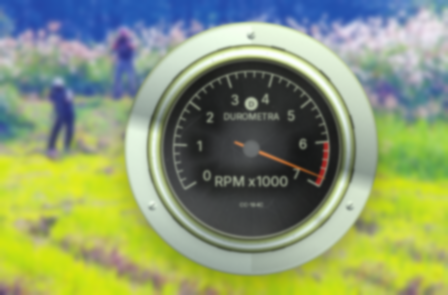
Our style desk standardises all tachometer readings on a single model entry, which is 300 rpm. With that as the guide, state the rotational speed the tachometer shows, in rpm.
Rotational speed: 6800 rpm
